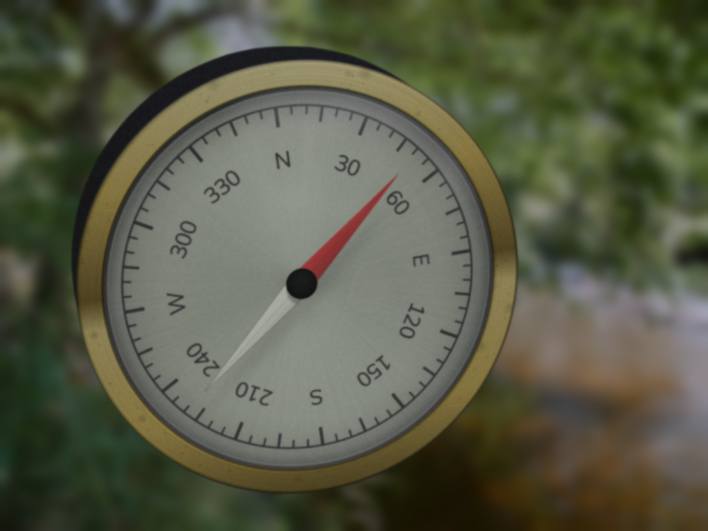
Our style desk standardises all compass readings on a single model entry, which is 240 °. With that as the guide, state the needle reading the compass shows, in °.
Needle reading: 50 °
